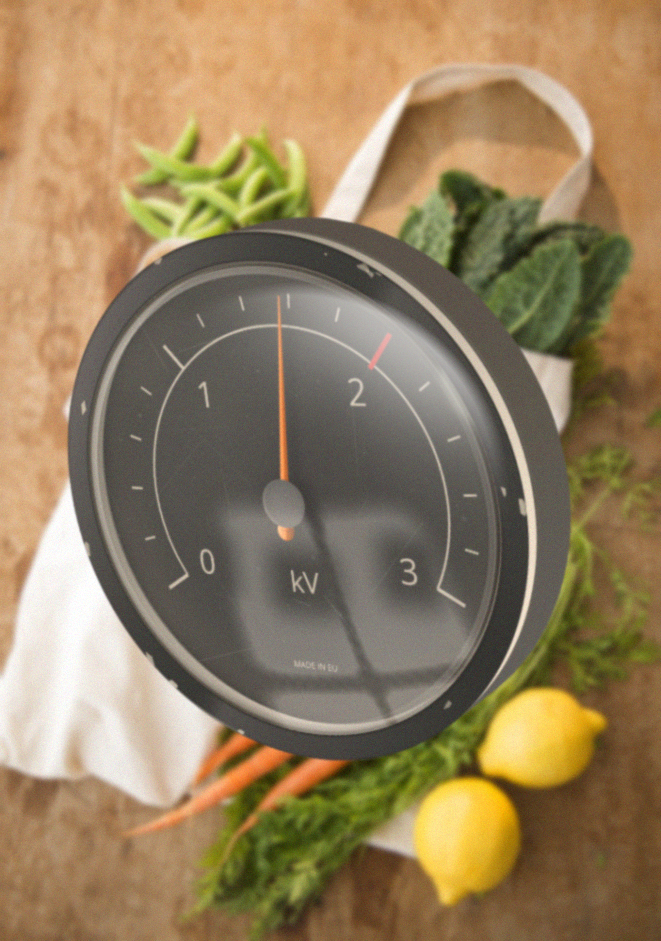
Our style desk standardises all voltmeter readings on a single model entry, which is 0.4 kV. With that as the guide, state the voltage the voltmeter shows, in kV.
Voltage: 1.6 kV
